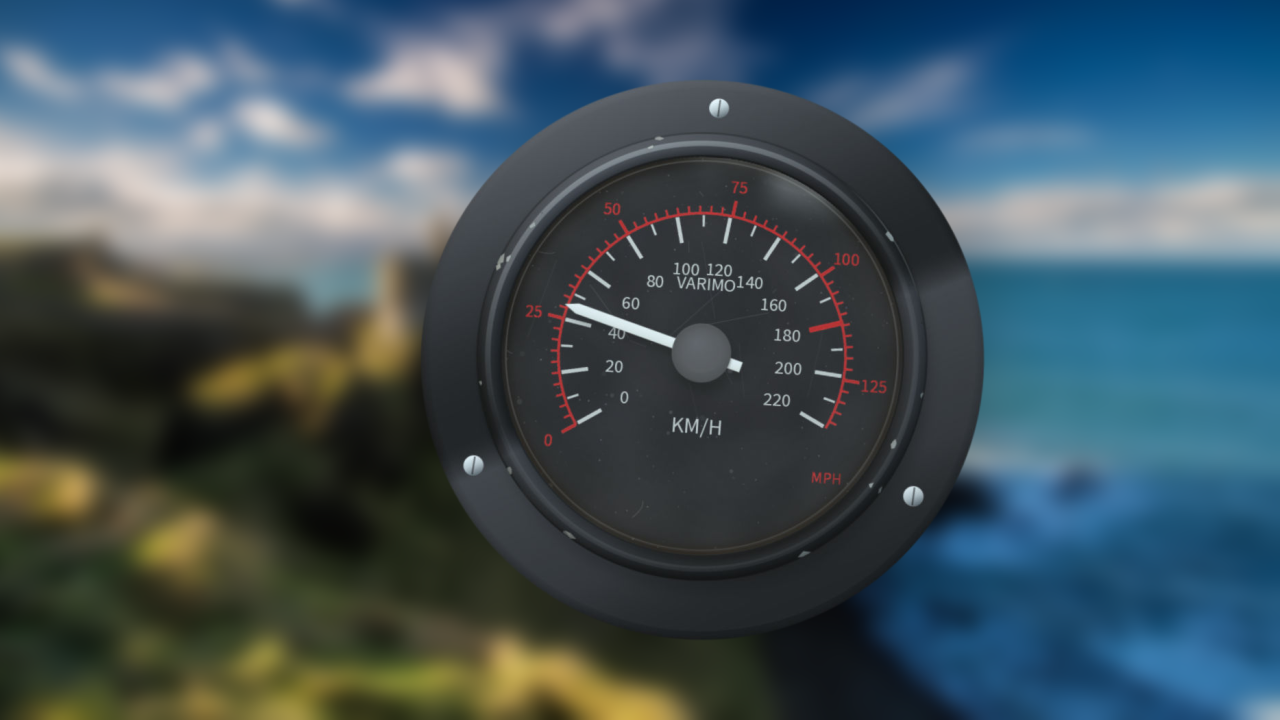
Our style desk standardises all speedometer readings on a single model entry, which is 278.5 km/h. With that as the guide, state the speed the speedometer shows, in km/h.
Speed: 45 km/h
